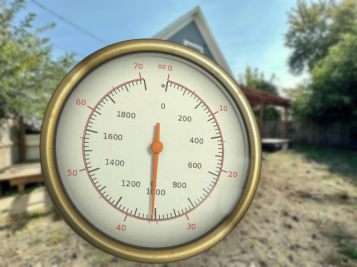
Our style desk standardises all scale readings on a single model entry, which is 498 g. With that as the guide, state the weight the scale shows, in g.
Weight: 1020 g
